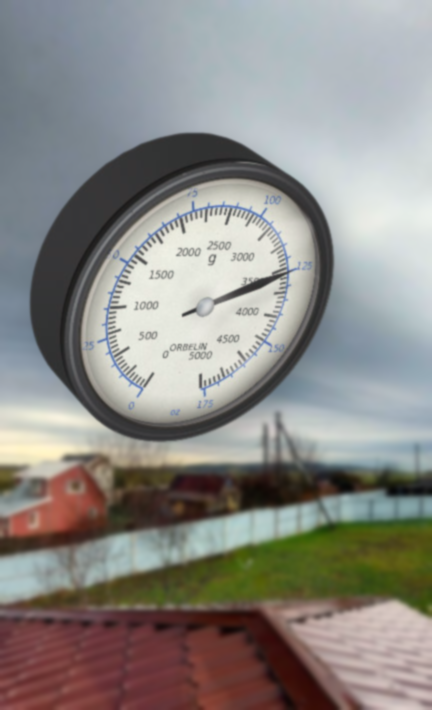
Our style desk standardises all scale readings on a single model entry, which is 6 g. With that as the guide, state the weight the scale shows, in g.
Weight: 3500 g
